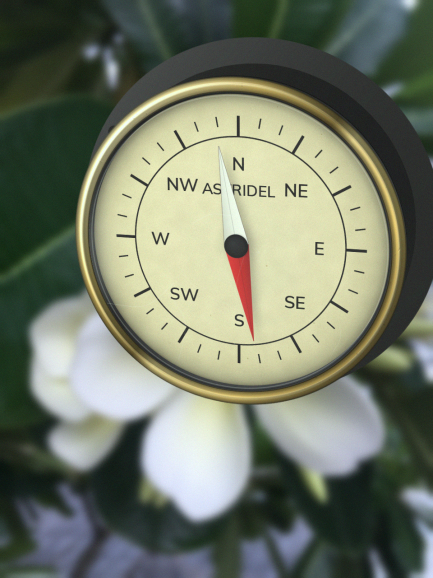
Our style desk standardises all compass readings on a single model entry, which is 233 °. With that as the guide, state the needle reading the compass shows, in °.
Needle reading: 170 °
